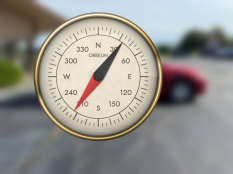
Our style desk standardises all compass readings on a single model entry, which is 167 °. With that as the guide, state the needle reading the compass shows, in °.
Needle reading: 215 °
